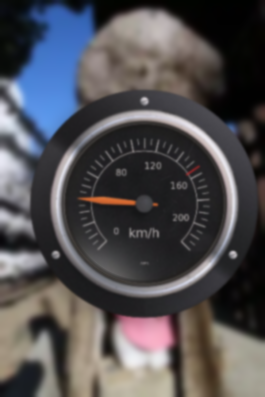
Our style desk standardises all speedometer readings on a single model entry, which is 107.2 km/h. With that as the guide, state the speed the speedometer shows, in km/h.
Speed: 40 km/h
